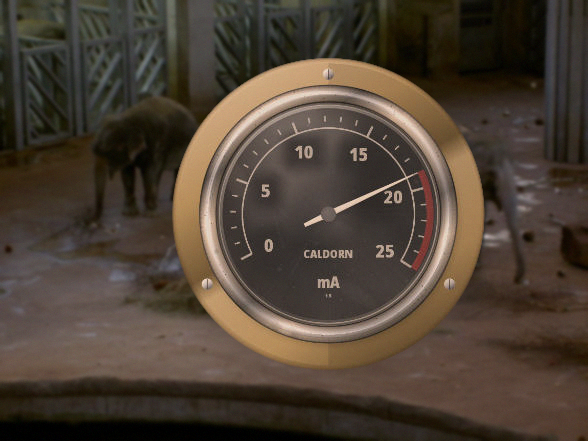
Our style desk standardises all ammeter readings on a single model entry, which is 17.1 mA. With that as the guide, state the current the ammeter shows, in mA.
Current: 19 mA
